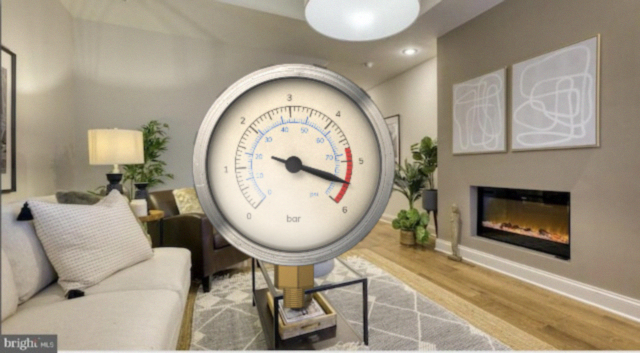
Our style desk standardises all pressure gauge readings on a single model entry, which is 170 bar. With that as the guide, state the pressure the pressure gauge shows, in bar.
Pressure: 5.5 bar
